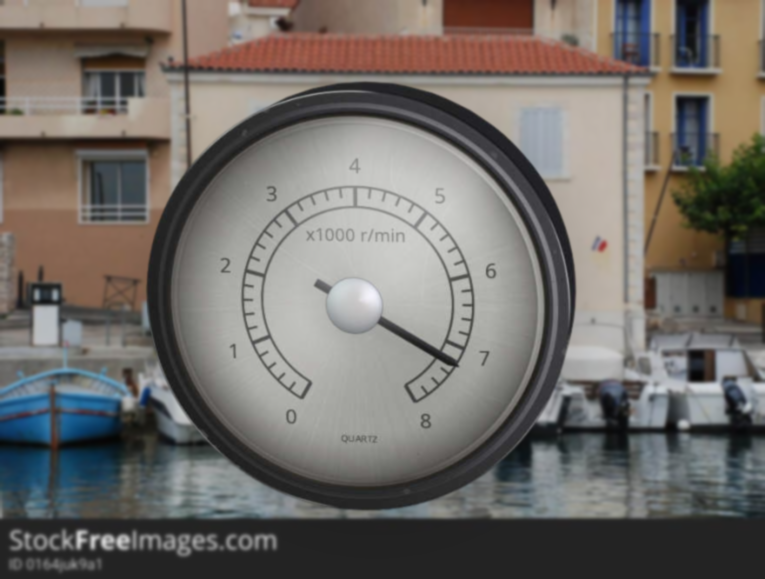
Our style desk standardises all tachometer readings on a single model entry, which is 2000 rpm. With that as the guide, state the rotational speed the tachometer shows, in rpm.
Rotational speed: 7200 rpm
